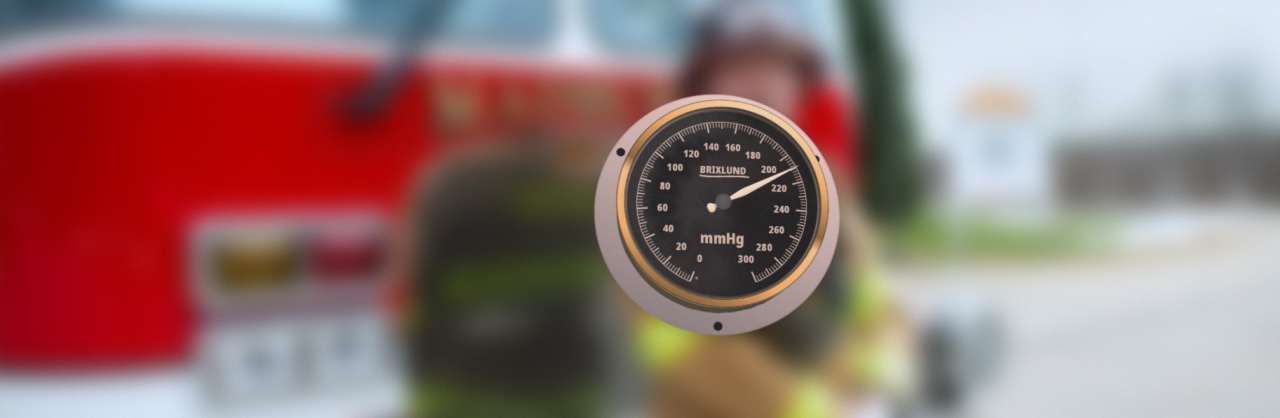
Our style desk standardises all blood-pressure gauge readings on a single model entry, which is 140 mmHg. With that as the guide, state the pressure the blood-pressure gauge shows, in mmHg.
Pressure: 210 mmHg
